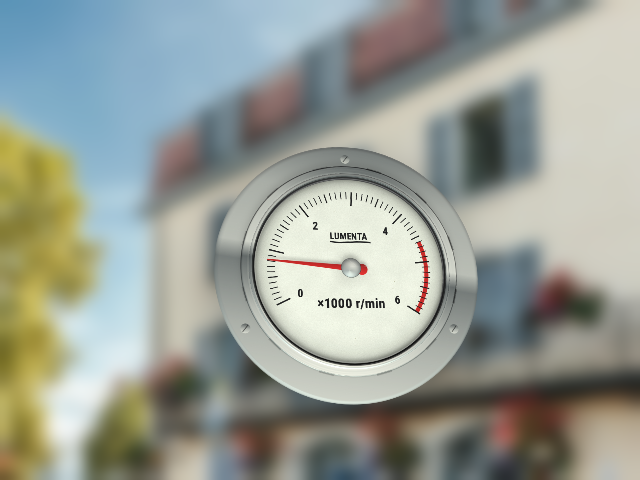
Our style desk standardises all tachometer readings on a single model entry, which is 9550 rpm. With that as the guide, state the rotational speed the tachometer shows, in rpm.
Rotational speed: 800 rpm
